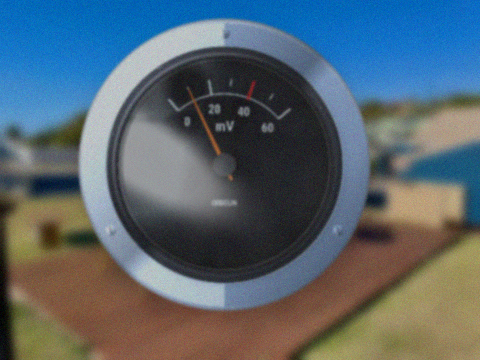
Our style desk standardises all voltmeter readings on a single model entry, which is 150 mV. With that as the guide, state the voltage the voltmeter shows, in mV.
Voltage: 10 mV
